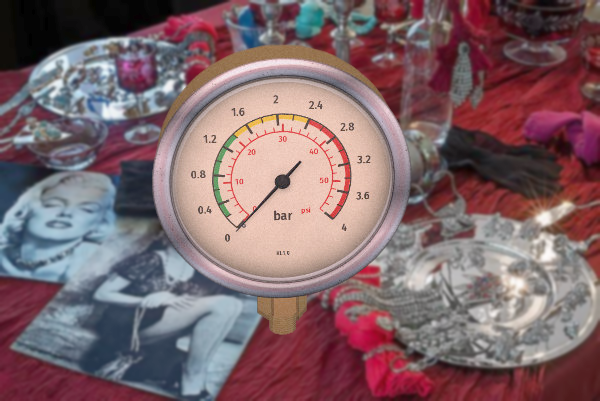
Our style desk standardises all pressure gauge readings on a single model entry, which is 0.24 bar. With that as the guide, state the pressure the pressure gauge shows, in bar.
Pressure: 0 bar
